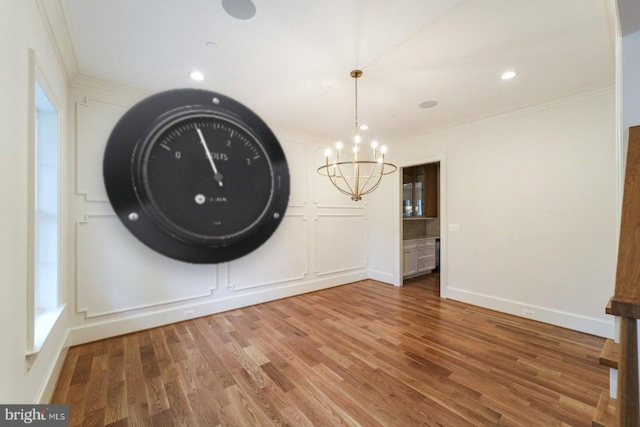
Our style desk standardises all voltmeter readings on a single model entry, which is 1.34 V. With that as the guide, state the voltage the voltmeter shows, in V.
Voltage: 1 V
